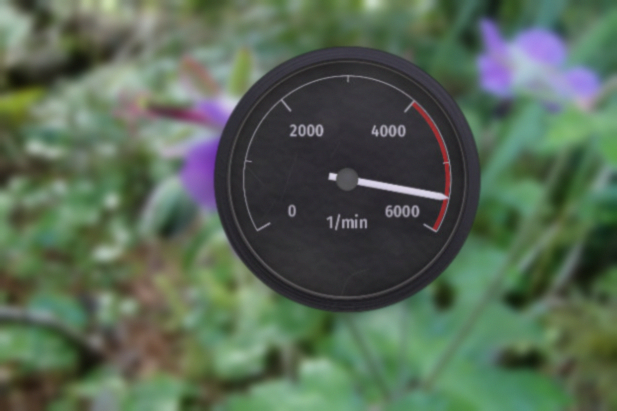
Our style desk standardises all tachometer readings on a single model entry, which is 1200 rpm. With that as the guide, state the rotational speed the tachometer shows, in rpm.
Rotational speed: 5500 rpm
